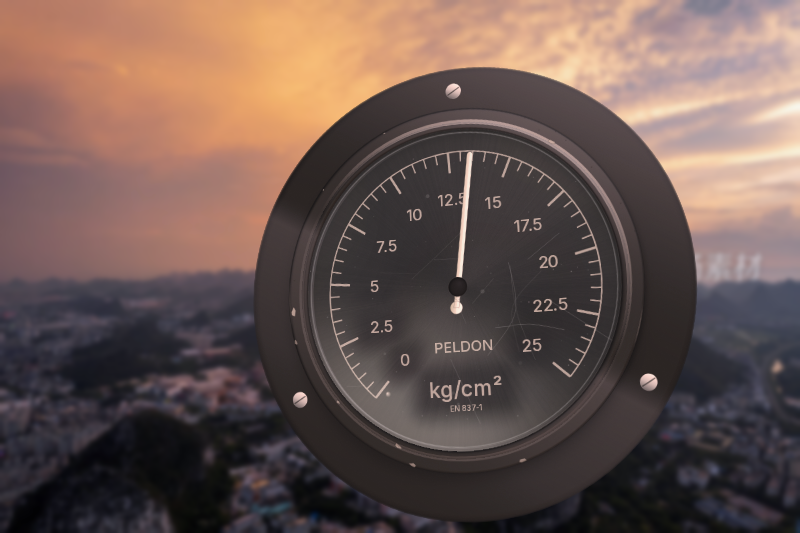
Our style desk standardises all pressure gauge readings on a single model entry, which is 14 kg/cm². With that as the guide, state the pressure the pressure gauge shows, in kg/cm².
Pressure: 13.5 kg/cm²
